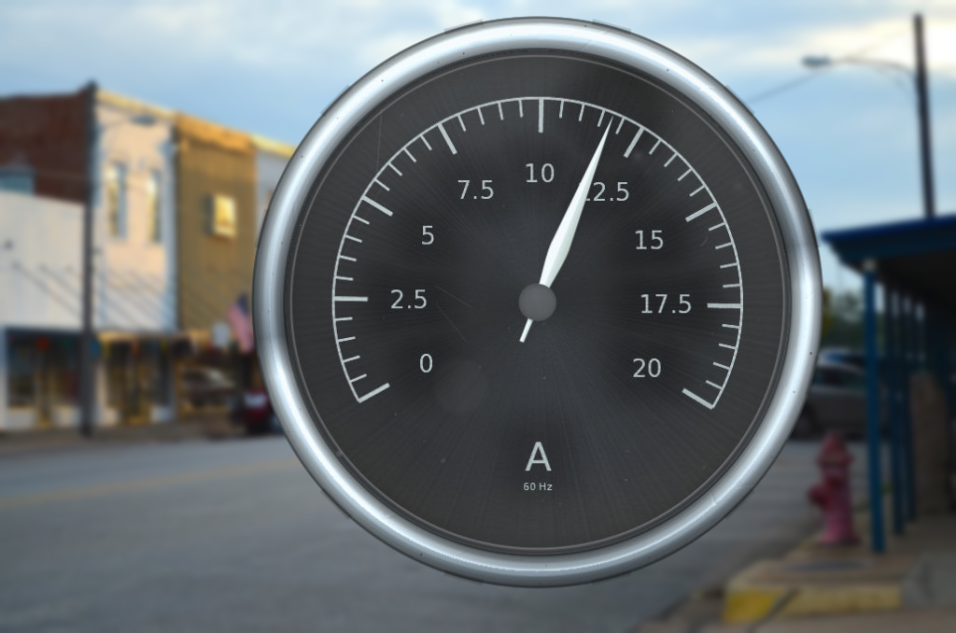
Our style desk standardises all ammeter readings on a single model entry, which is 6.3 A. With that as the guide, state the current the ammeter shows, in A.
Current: 11.75 A
